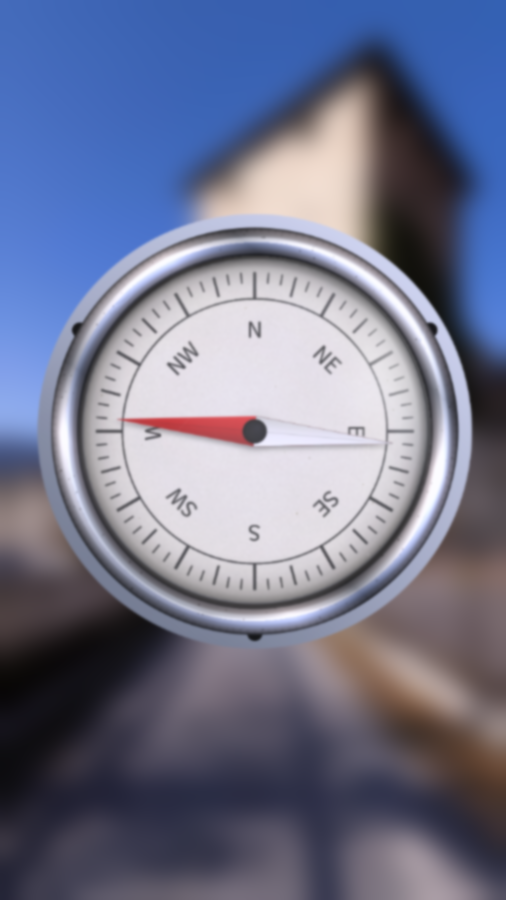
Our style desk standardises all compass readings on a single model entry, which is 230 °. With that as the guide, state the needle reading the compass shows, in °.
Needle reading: 275 °
